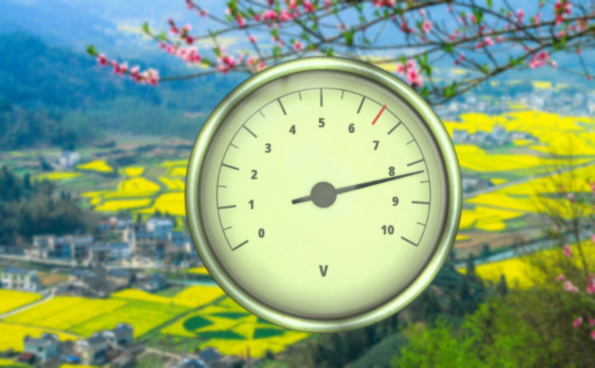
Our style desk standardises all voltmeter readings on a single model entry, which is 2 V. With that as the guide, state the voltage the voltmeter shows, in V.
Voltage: 8.25 V
